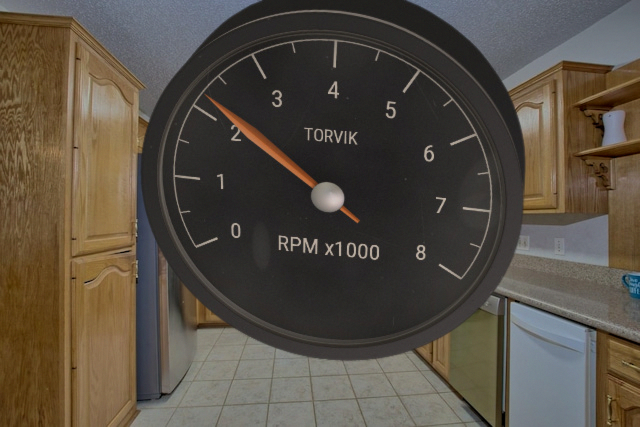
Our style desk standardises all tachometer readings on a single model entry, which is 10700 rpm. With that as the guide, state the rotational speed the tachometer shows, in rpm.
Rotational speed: 2250 rpm
